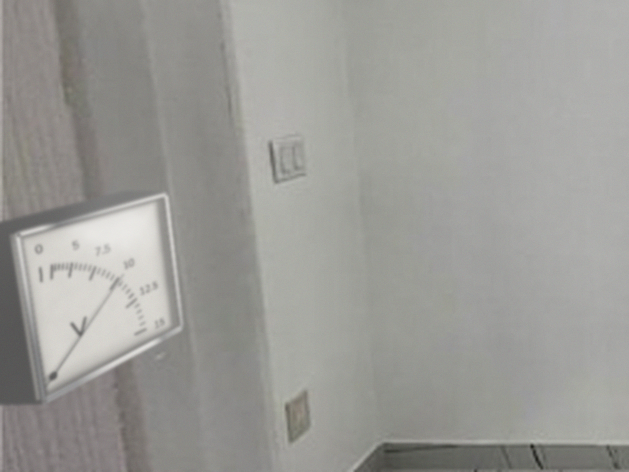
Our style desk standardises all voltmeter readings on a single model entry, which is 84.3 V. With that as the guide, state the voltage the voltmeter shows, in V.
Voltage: 10 V
